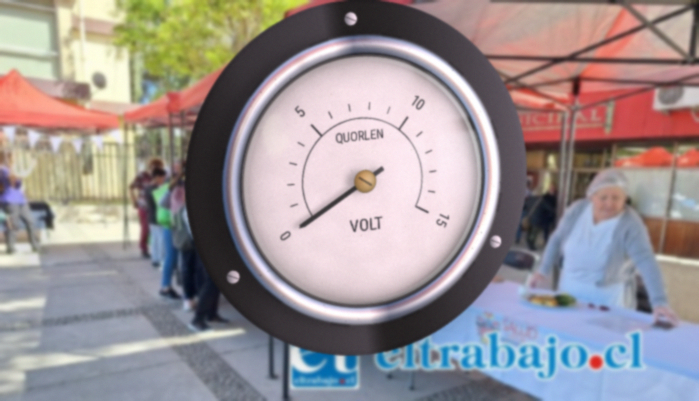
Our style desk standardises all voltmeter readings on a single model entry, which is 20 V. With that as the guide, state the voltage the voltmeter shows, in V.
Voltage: 0 V
